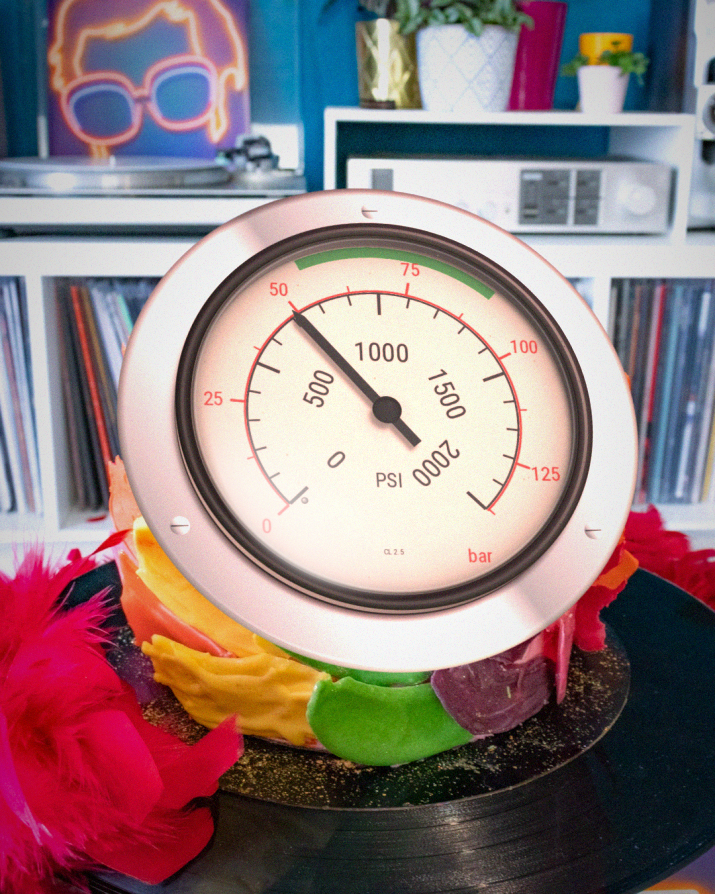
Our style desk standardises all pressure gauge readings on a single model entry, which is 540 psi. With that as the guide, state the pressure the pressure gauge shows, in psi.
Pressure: 700 psi
